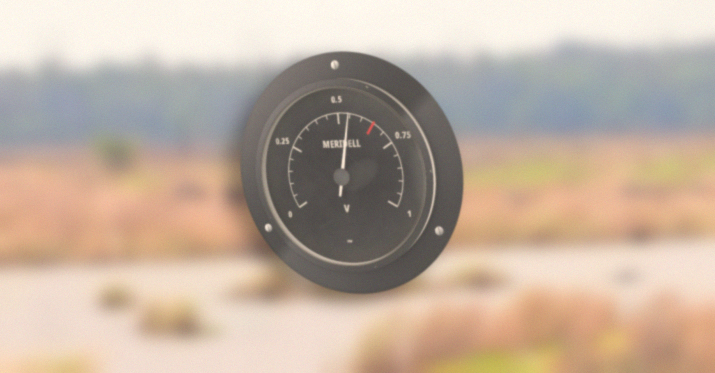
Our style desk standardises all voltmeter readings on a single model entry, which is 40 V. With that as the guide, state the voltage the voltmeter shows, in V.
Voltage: 0.55 V
